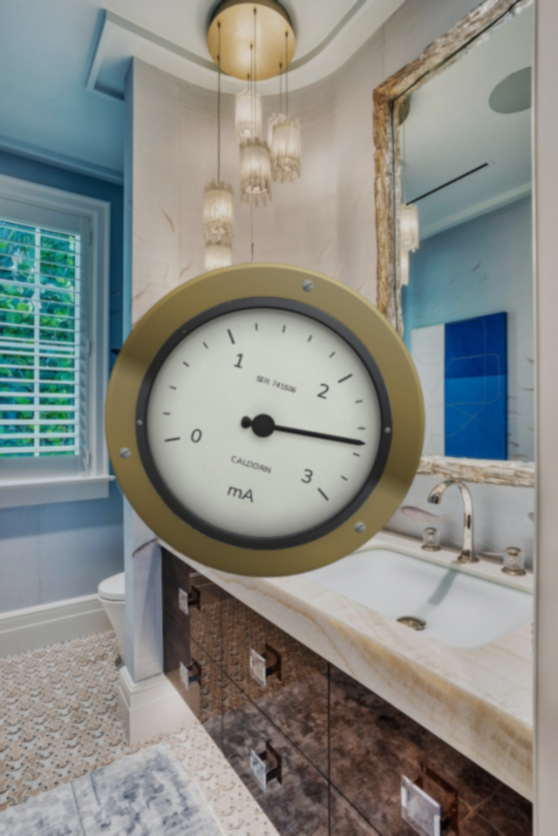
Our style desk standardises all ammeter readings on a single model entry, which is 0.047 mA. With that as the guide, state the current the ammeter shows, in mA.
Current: 2.5 mA
